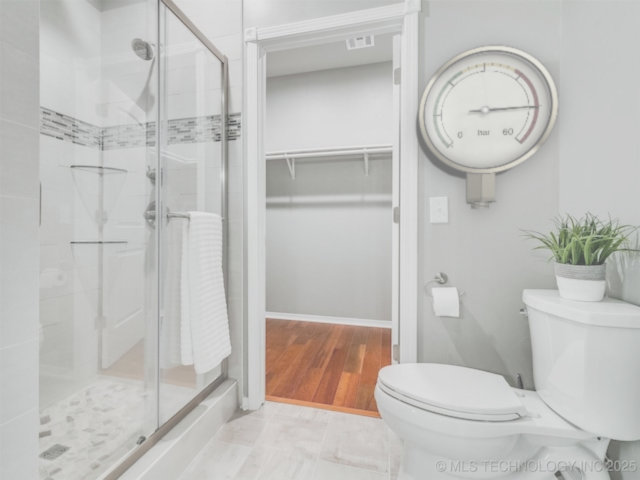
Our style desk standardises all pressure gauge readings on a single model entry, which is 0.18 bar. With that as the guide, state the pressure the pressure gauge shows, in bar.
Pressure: 50 bar
